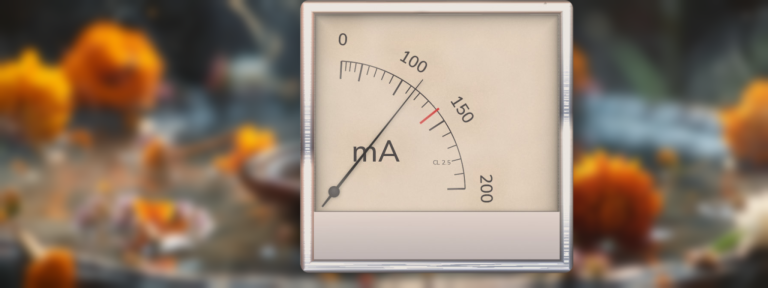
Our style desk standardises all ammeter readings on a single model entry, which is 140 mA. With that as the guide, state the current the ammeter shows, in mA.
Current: 115 mA
